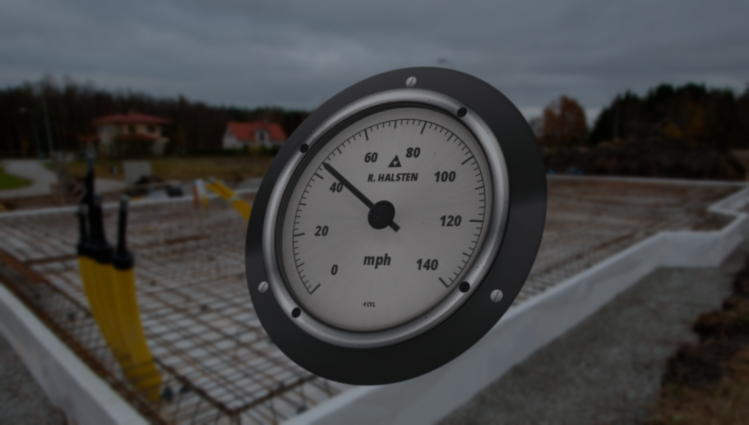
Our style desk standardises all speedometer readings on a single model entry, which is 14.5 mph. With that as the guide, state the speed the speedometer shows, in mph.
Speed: 44 mph
